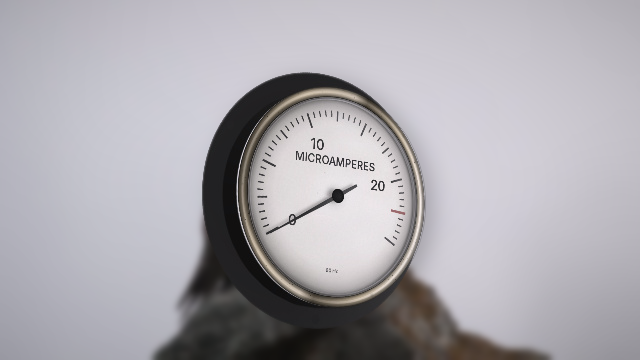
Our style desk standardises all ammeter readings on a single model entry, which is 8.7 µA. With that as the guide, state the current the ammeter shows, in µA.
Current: 0 µA
